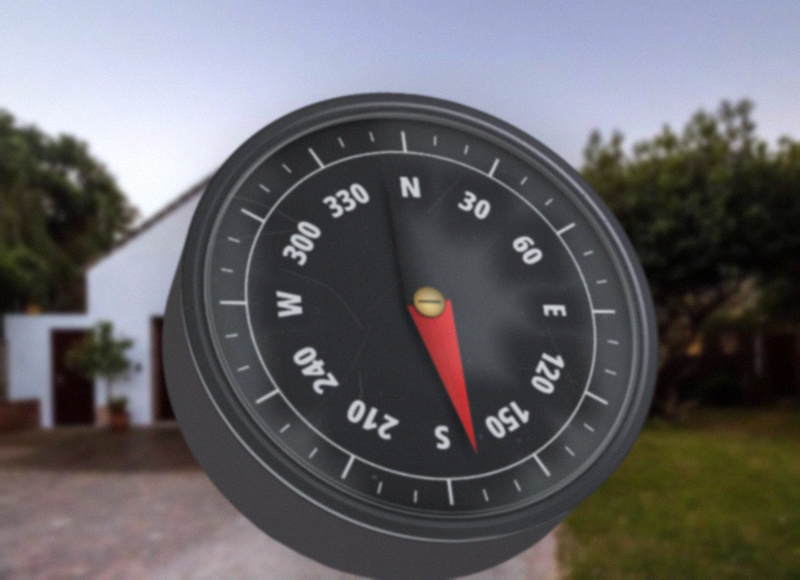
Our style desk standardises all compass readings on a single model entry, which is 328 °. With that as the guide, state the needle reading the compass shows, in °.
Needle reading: 170 °
